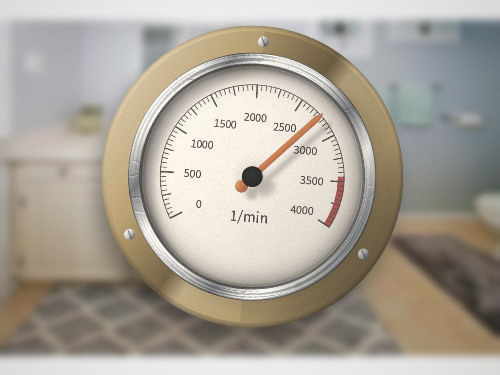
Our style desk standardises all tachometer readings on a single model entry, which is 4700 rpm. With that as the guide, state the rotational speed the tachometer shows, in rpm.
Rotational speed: 2750 rpm
